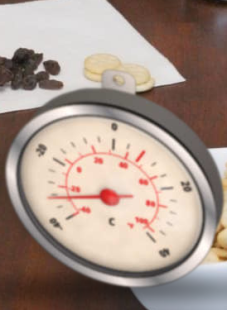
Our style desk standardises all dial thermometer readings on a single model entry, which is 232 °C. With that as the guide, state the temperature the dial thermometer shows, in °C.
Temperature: -32 °C
